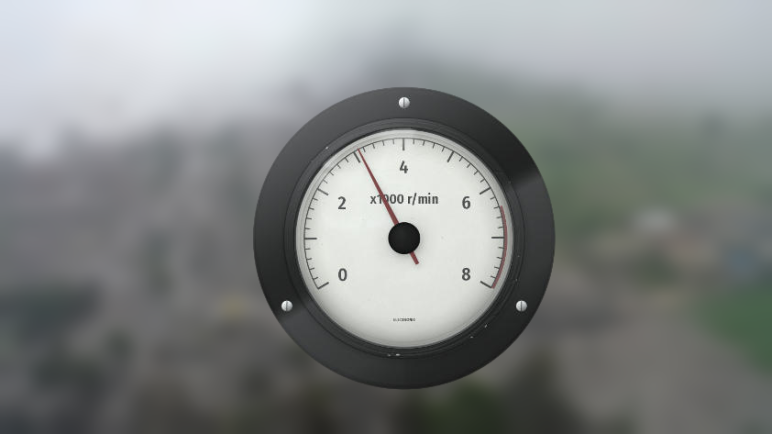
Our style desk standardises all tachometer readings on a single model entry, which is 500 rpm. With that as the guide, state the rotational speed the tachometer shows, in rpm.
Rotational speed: 3100 rpm
